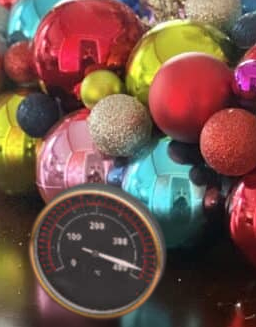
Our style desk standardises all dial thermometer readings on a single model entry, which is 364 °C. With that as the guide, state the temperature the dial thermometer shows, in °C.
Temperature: 375 °C
